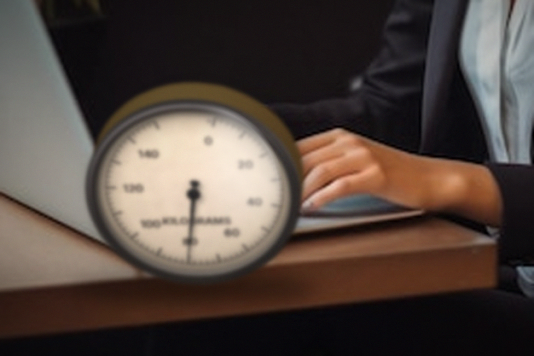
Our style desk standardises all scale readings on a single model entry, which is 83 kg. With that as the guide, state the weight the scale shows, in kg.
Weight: 80 kg
